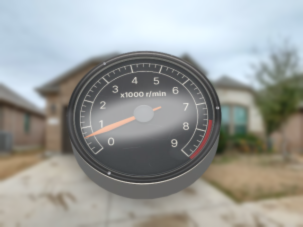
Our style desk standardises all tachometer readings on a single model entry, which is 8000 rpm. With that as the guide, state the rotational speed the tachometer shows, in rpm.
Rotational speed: 600 rpm
